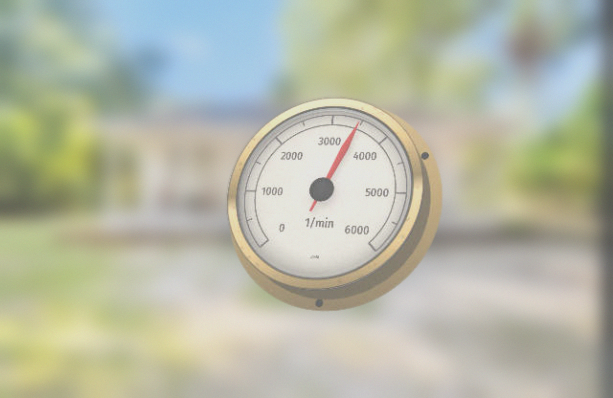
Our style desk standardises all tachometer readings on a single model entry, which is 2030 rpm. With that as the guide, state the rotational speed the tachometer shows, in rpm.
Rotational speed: 3500 rpm
